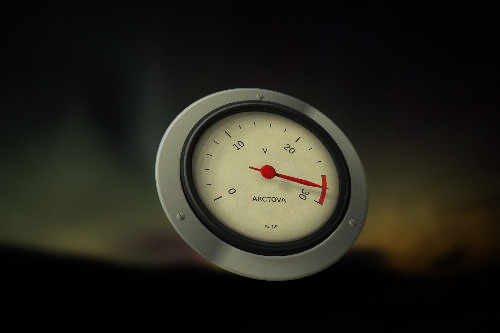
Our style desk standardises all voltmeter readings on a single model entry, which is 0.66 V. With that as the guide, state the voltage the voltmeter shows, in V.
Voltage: 28 V
